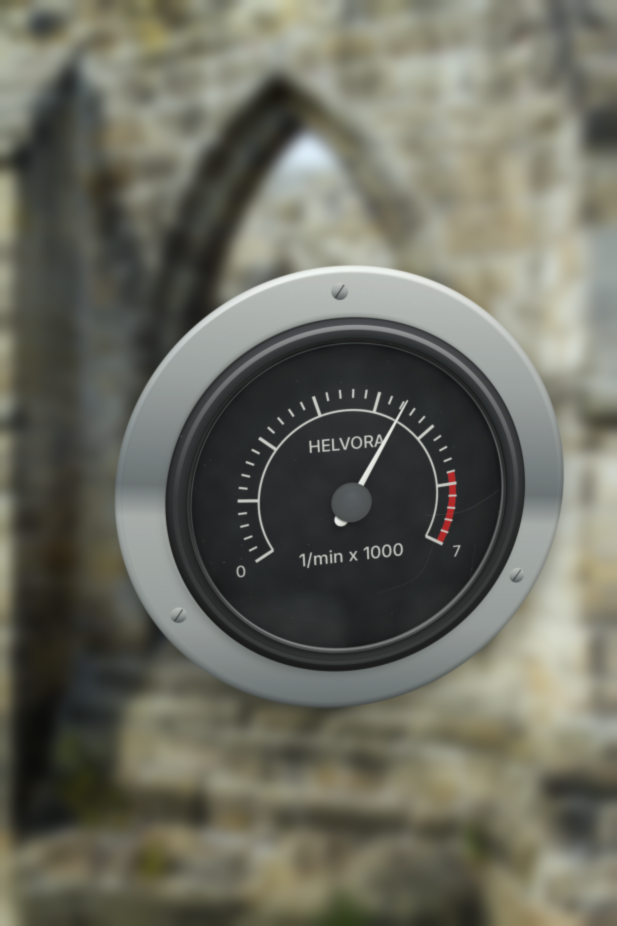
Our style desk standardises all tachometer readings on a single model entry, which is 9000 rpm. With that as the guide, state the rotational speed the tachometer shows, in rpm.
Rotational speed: 4400 rpm
